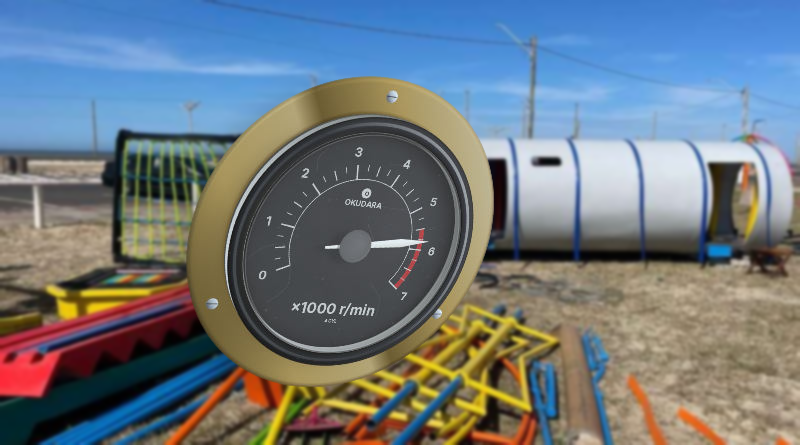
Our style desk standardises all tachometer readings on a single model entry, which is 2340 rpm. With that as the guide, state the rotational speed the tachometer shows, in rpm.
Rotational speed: 5750 rpm
